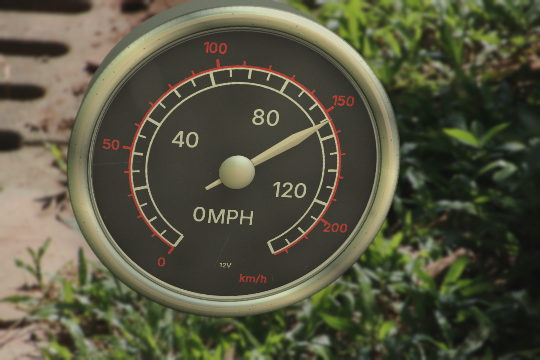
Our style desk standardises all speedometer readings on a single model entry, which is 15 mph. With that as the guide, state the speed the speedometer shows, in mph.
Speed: 95 mph
